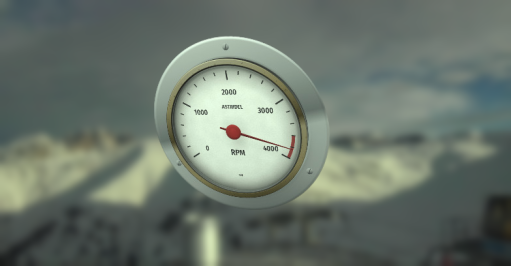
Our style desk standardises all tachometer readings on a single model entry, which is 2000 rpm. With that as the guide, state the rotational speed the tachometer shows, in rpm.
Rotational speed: 3800 rpm
